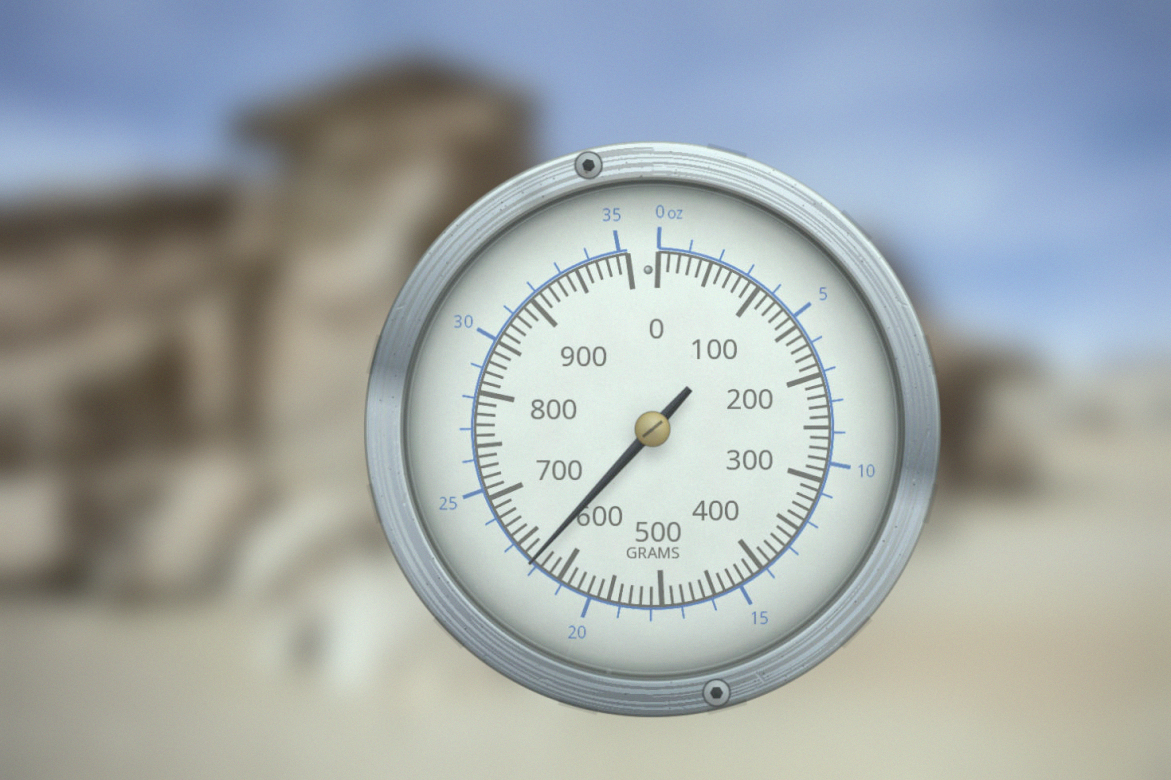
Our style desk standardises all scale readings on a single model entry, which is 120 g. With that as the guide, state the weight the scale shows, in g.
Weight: 630 g
